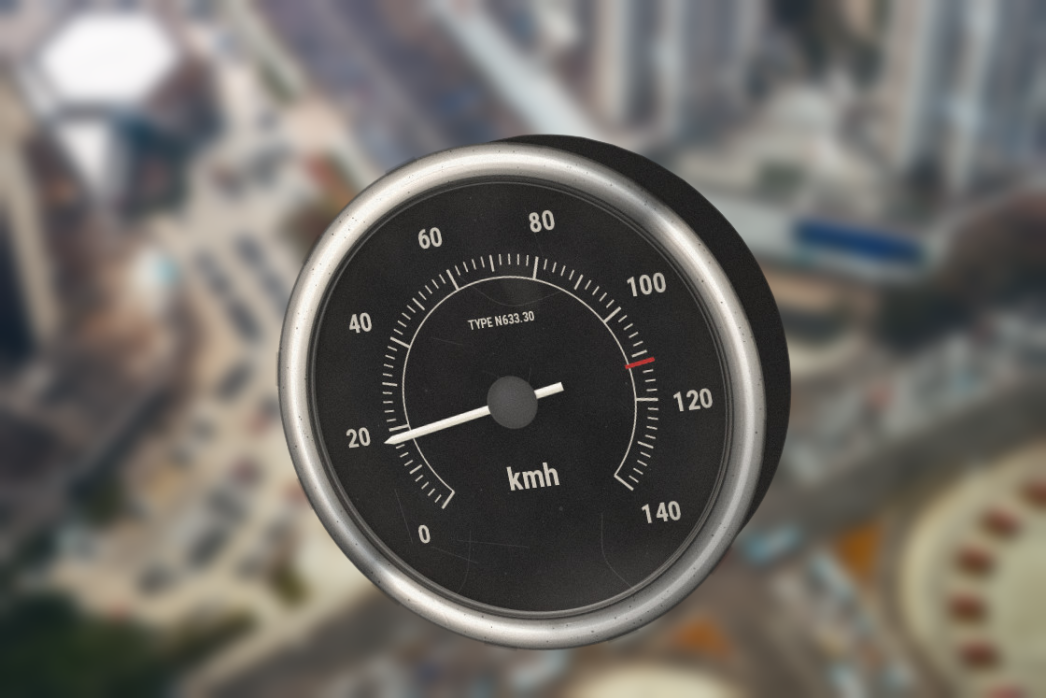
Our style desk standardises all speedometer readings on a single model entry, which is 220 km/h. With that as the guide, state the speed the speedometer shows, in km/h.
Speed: 18 km/h
